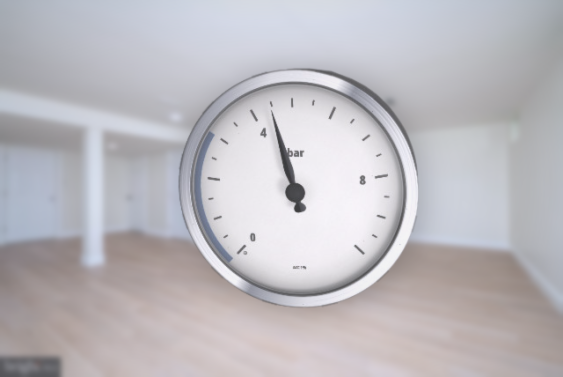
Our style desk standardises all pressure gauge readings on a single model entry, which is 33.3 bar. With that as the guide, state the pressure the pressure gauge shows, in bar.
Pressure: 4.5 bar
